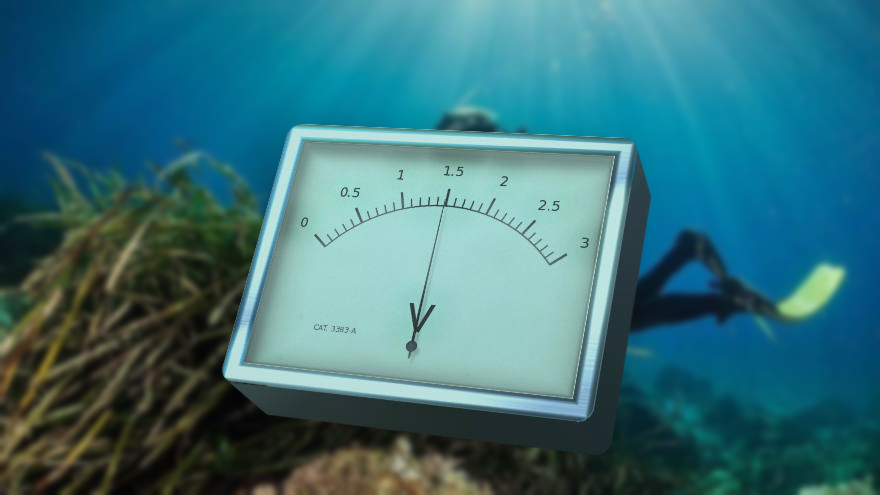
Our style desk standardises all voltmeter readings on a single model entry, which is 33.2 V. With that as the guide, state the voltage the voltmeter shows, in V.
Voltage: 1.5 V
